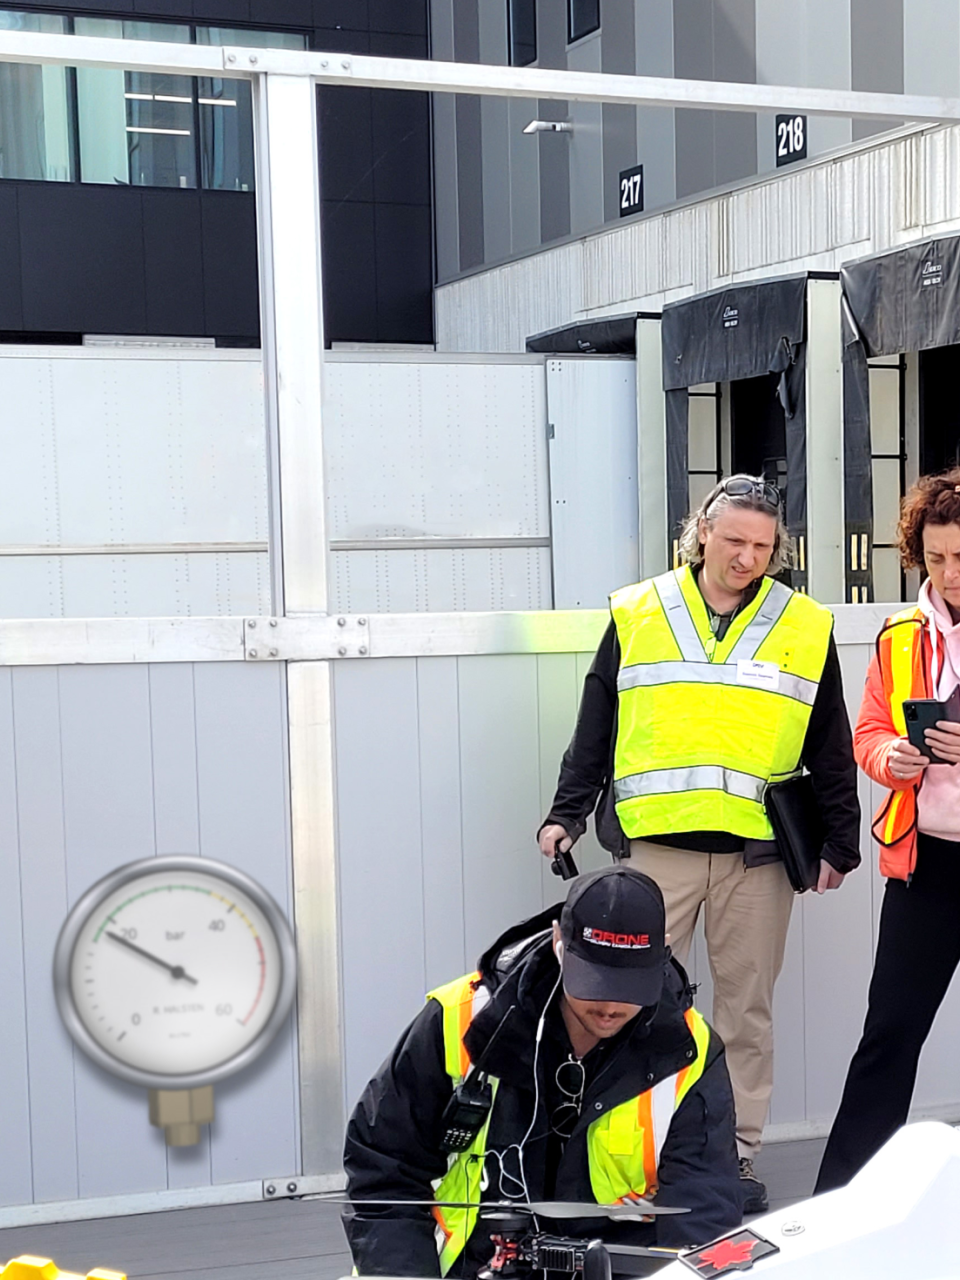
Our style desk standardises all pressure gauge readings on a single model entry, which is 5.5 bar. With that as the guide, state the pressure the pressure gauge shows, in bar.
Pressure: 18 bar
